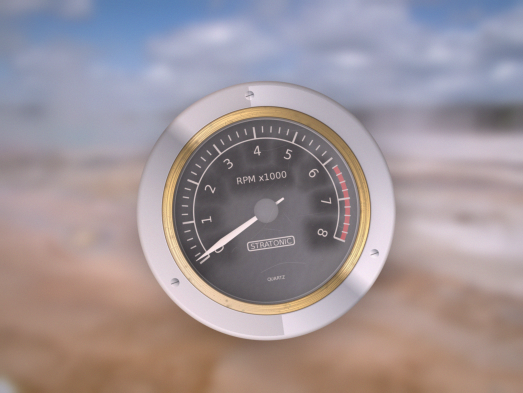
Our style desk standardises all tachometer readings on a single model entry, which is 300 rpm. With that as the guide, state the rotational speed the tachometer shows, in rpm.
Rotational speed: 100 rpm
